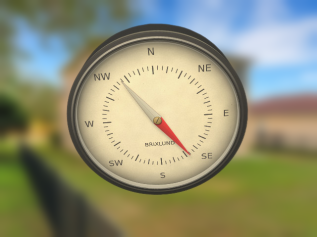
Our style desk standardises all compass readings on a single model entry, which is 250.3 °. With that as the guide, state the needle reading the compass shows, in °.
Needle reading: 145 °
